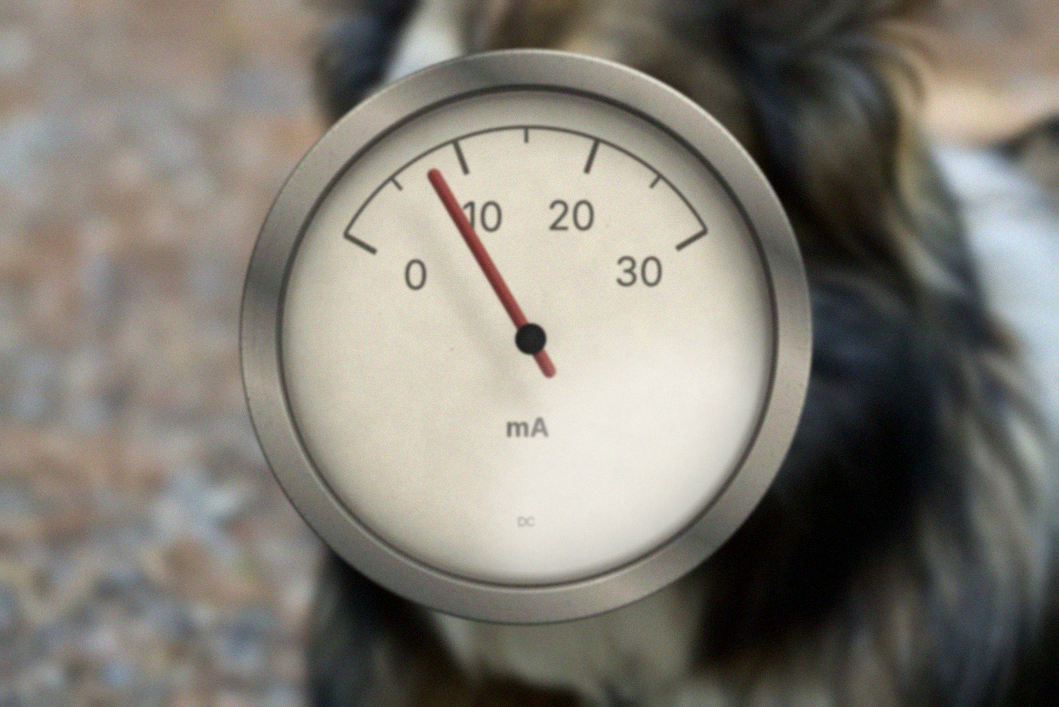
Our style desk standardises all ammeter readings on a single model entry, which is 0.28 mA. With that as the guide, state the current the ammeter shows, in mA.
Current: 7.5 mA
